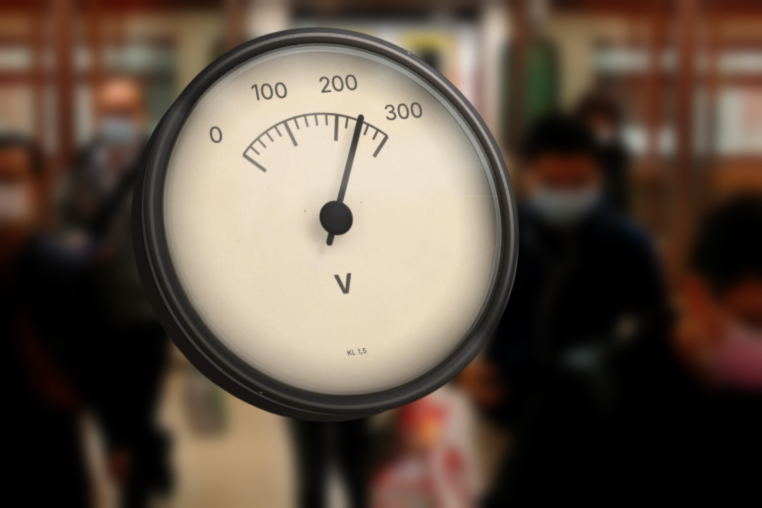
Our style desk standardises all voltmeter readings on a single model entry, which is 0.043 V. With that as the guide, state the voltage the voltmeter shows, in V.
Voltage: 240 V
